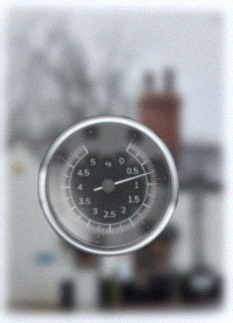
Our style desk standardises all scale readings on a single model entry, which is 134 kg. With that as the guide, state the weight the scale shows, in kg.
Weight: 0.75 kg
